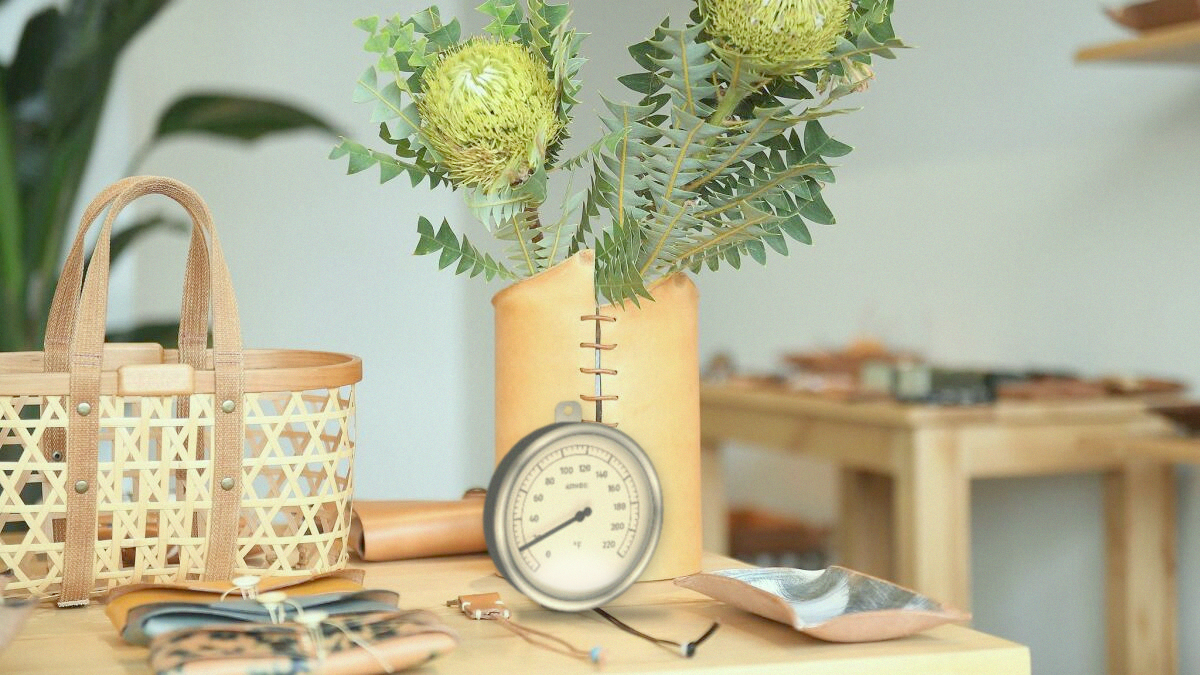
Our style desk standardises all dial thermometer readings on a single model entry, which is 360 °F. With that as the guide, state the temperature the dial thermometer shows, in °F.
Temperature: 20 °F
